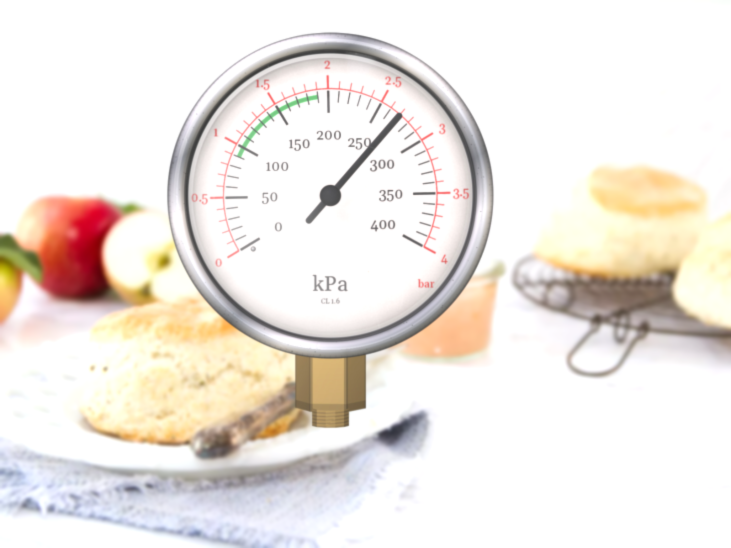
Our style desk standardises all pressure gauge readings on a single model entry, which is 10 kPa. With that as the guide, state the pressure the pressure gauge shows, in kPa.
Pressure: 270 kPa
